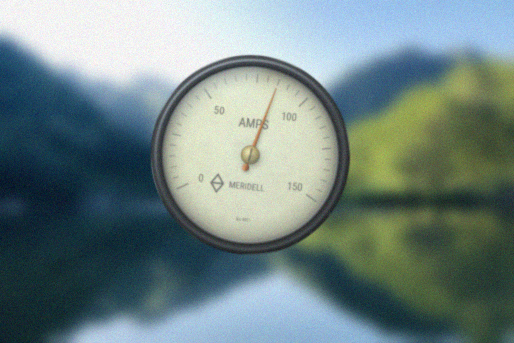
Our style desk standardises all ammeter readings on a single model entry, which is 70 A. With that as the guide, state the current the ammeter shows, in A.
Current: 85 A
